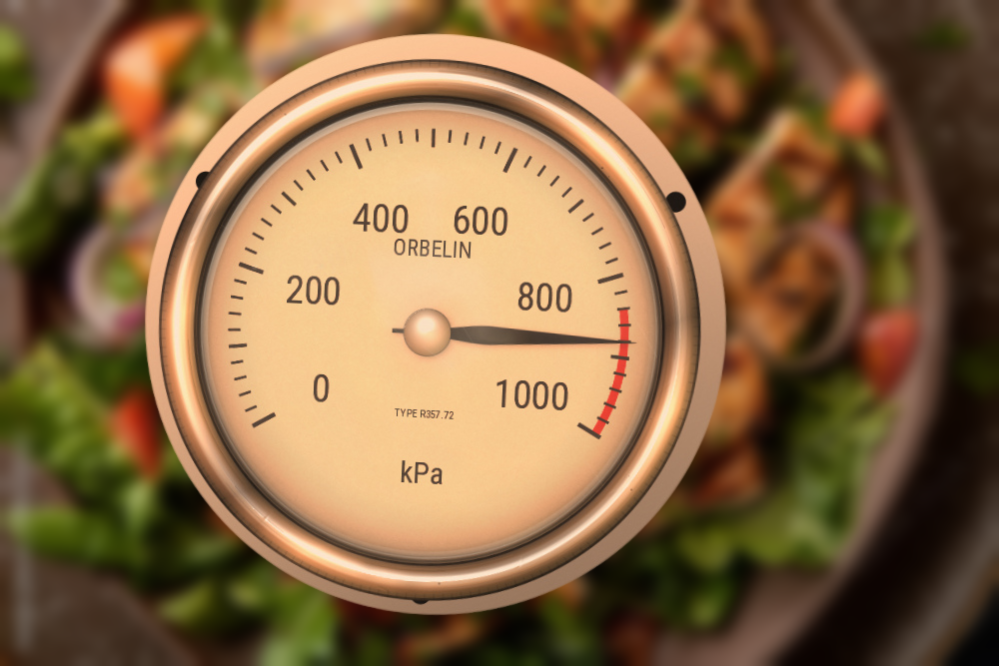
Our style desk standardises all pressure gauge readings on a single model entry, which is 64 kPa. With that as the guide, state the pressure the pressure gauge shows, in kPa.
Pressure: 880 kPa
